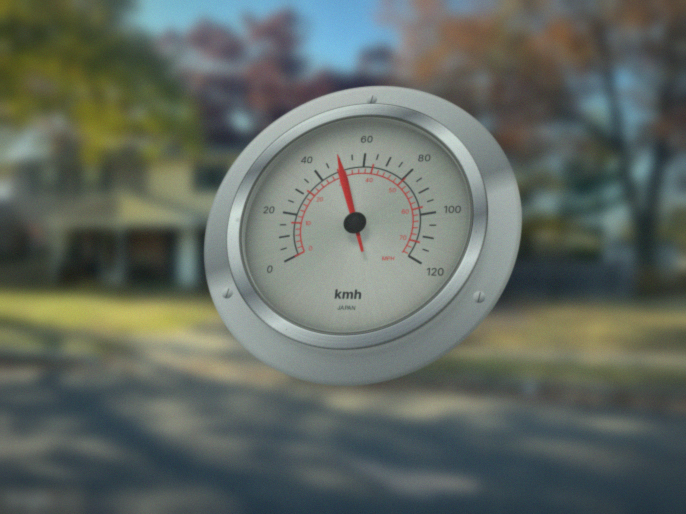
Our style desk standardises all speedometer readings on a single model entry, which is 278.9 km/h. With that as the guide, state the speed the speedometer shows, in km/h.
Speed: 50 km/h
